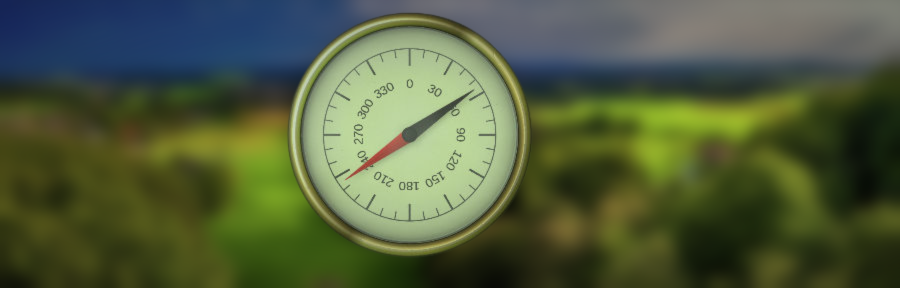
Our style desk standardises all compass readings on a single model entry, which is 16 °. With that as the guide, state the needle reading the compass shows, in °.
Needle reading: 235 °
